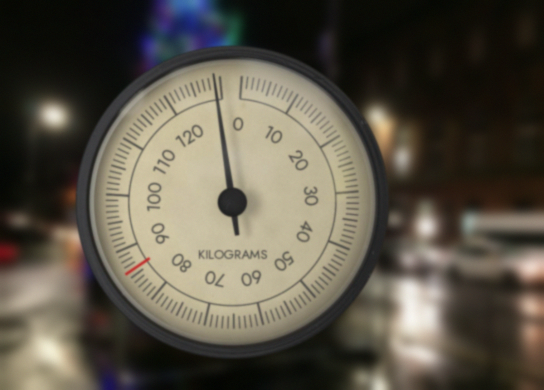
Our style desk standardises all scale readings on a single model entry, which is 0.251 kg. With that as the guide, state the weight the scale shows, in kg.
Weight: 129 kg
